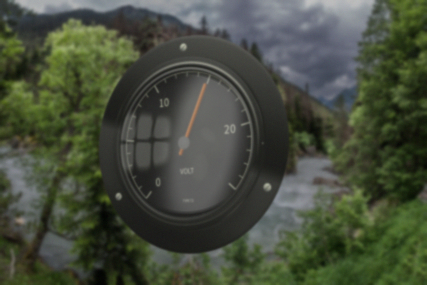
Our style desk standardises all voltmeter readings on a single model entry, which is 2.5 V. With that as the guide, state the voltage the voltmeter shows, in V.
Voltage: 15 V
